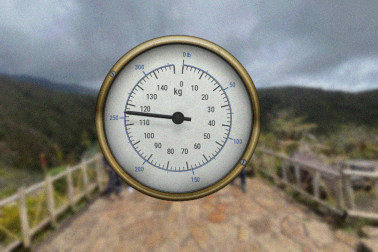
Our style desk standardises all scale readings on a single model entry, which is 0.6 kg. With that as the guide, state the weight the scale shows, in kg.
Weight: 116 kg
